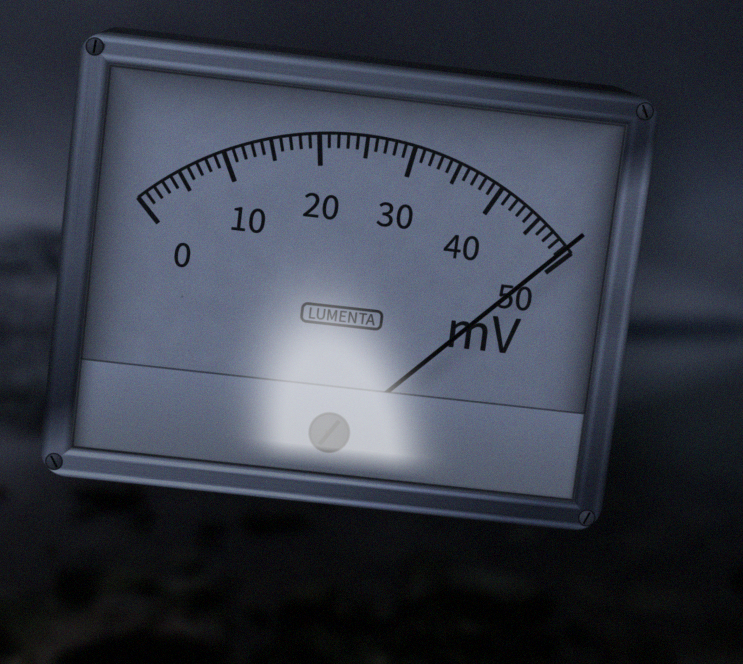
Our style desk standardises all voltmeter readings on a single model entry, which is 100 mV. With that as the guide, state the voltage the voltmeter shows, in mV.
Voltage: 49 mV
